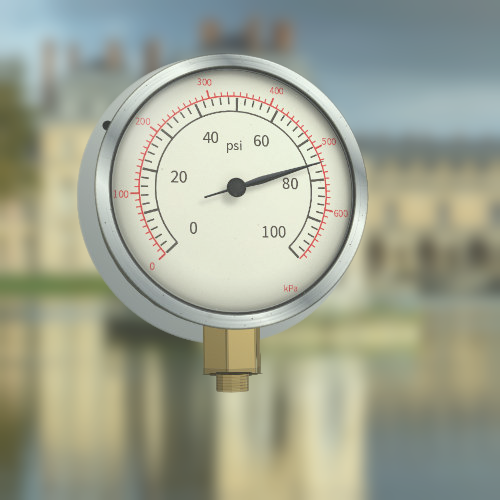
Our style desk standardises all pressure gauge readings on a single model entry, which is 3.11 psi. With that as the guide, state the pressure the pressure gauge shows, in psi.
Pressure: 76 psi
